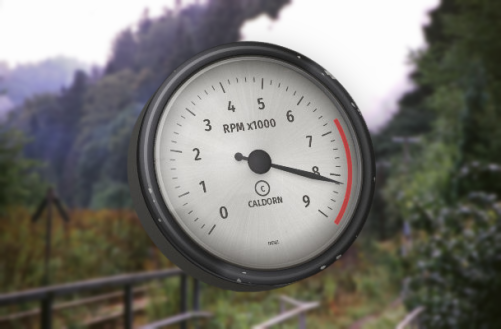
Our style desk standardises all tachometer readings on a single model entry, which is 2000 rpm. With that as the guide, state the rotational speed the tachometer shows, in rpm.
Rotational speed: 8200 rpm
